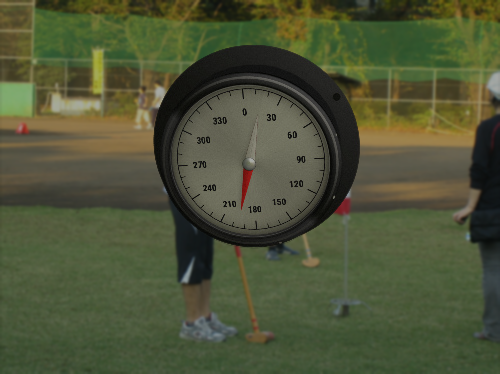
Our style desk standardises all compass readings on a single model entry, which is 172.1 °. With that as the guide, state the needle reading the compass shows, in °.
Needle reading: 195 °
